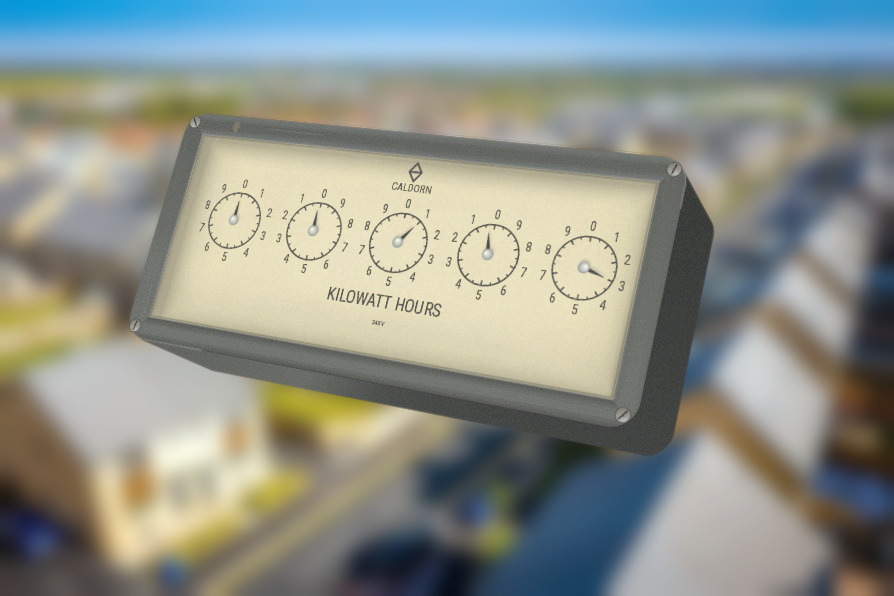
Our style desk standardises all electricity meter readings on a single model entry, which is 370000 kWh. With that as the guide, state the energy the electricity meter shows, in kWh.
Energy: 103 kWh
